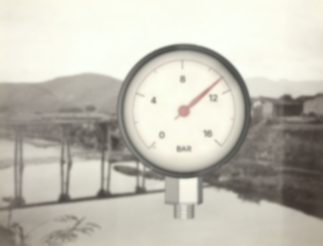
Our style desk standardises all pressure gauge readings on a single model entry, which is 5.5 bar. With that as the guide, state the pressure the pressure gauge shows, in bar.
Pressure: 11 bar
